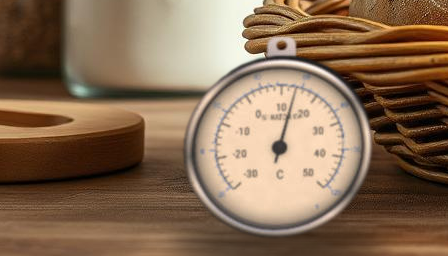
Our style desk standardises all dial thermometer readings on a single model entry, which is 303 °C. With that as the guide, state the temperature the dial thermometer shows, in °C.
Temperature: 14 °C
